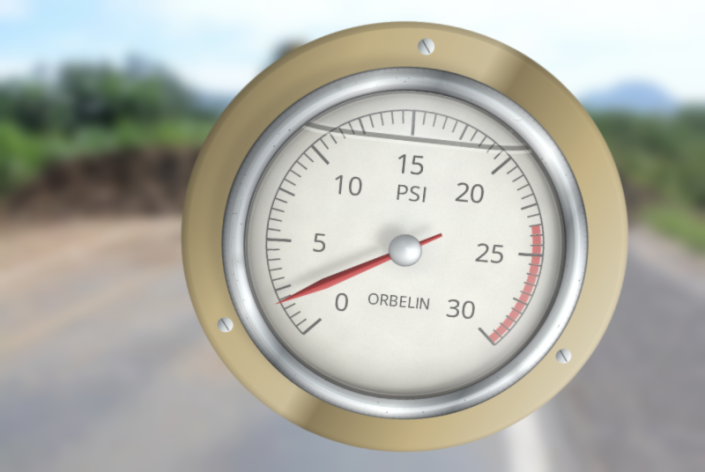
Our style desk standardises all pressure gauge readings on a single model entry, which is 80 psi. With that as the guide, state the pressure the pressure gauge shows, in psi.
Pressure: 2 psi
